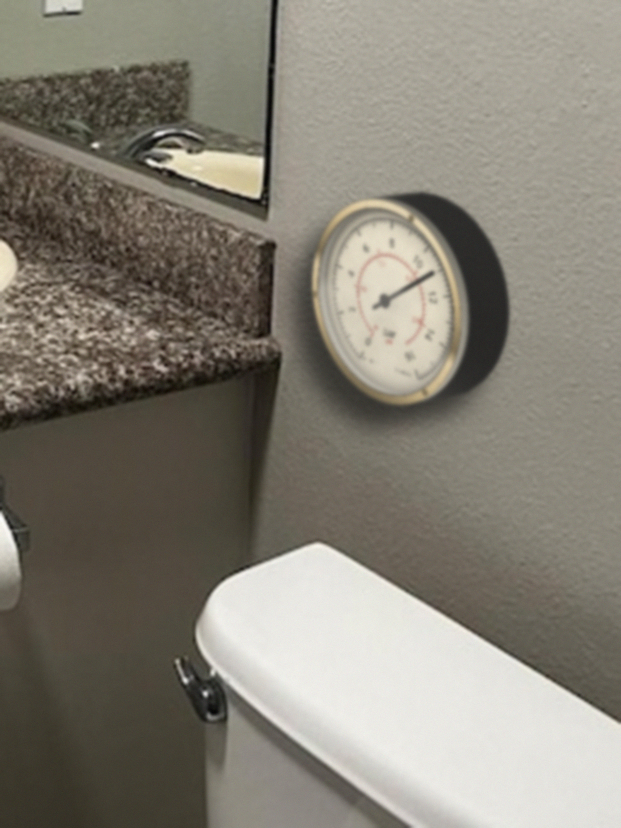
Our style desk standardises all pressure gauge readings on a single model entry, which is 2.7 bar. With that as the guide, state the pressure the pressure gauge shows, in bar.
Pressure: 11 bar
